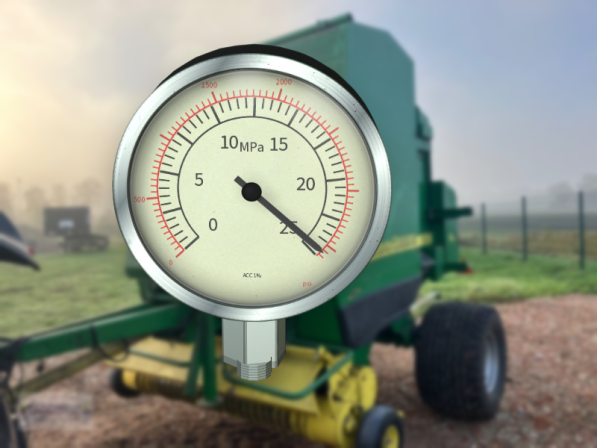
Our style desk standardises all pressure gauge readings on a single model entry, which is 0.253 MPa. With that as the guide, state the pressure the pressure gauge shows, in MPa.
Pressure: 24.5 MPa
